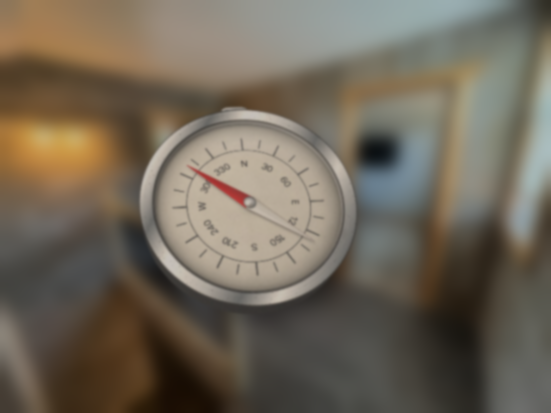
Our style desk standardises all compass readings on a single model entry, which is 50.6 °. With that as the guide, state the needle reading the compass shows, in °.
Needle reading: 307.5 °
